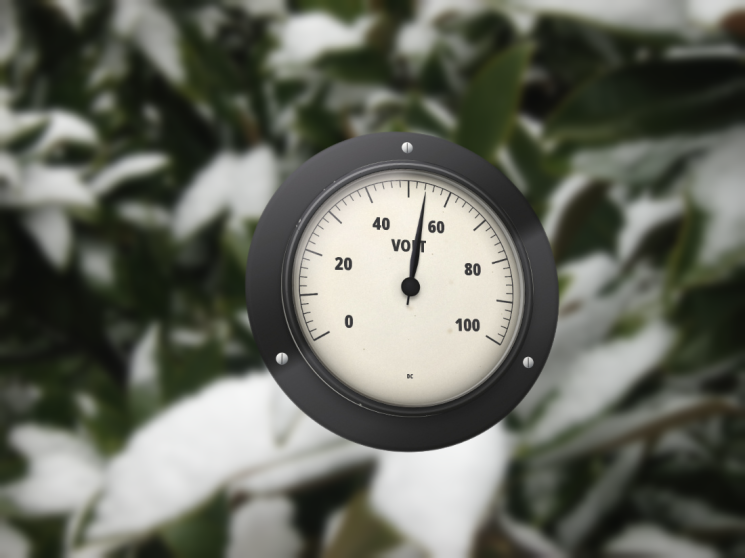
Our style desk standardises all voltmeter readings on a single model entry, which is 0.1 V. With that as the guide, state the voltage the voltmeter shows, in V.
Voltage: 54 V
